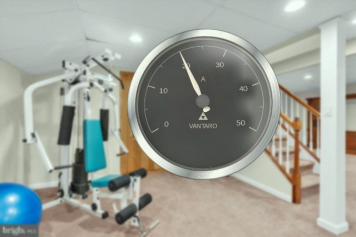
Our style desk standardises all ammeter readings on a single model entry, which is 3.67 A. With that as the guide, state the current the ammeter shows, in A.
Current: 20 A
